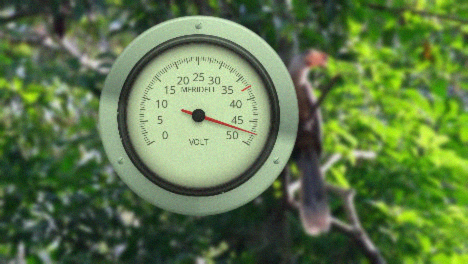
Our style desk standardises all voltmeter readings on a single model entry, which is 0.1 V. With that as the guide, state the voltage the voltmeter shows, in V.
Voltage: 47.5 V
